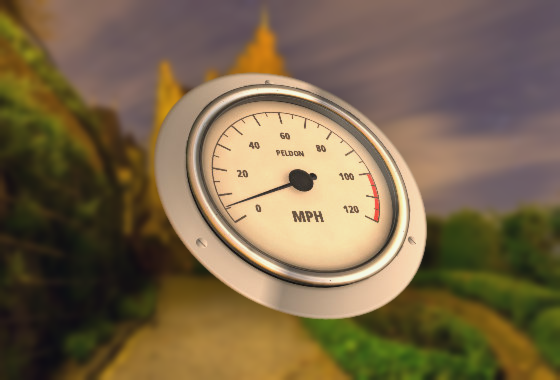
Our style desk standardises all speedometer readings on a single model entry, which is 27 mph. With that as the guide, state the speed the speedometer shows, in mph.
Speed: 5 mph
